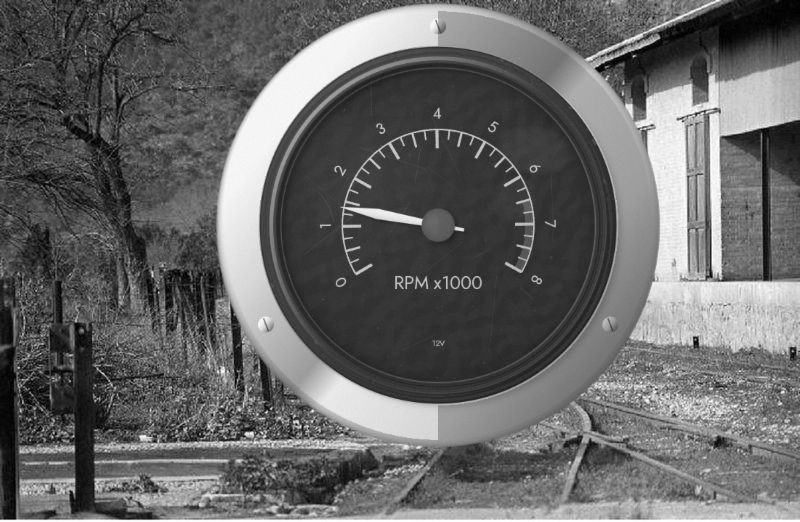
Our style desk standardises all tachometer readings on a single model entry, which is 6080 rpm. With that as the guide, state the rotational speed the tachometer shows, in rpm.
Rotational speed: 1375 rpm
